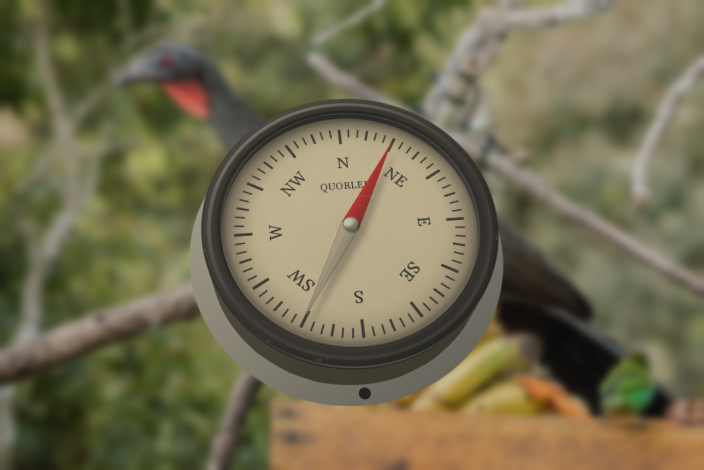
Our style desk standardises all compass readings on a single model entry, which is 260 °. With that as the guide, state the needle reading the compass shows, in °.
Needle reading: 30 °
